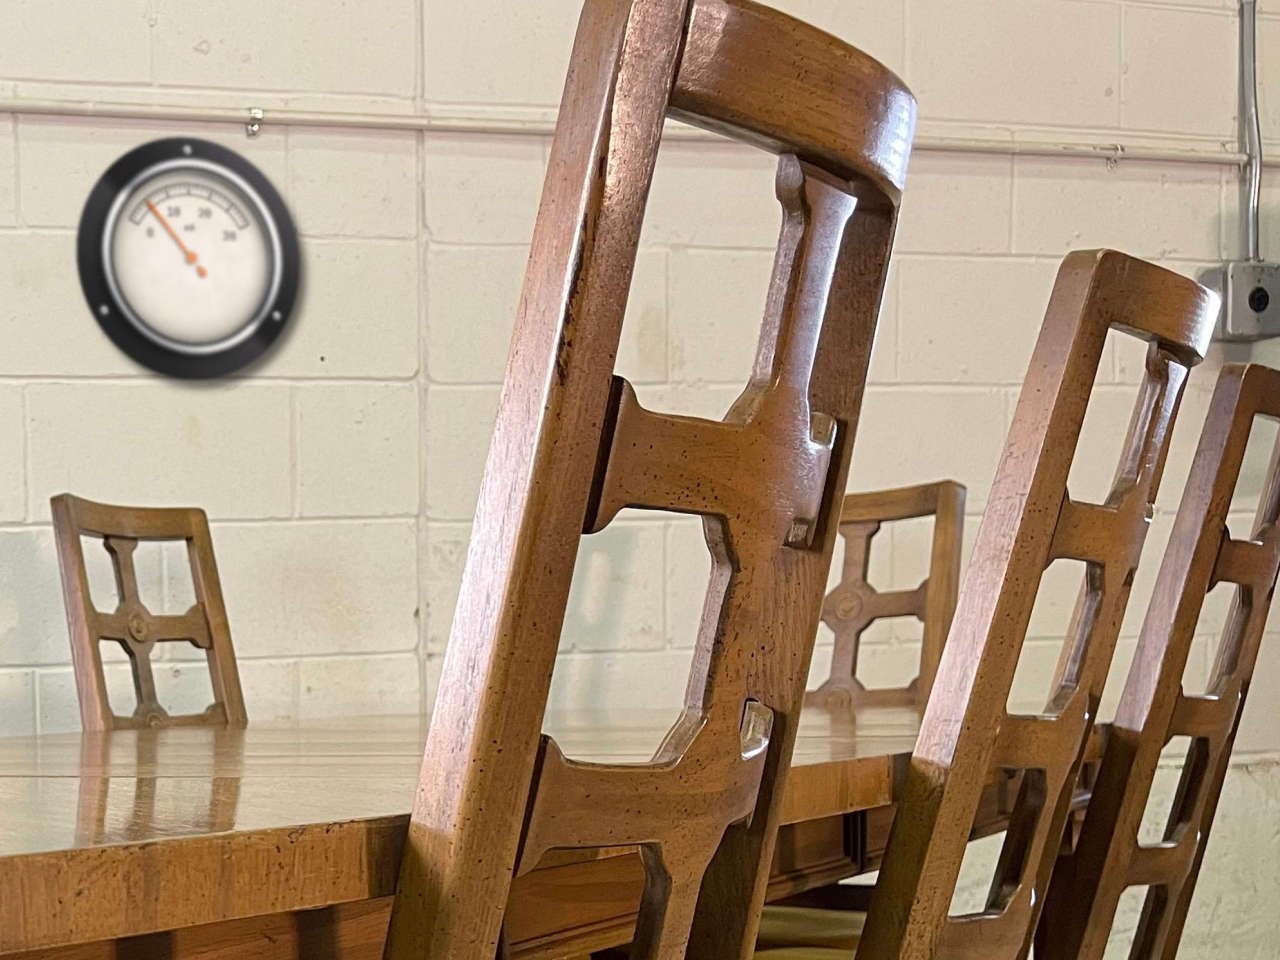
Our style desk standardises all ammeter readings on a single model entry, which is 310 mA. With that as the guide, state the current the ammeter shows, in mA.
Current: 5 mA
